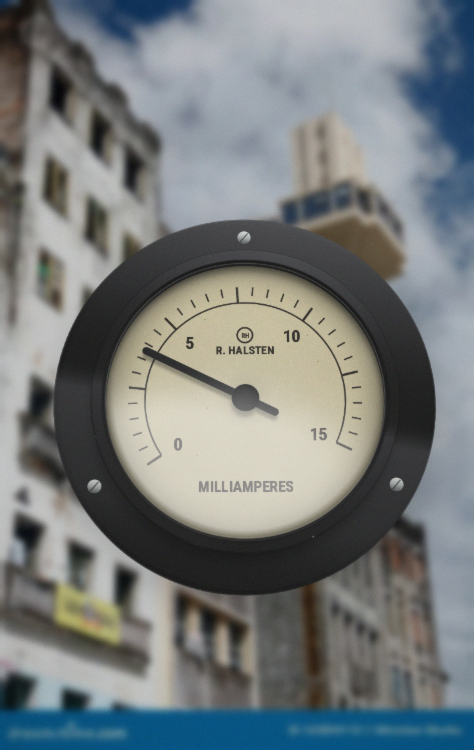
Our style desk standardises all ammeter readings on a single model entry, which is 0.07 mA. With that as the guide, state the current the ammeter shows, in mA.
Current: 3.75 mA
